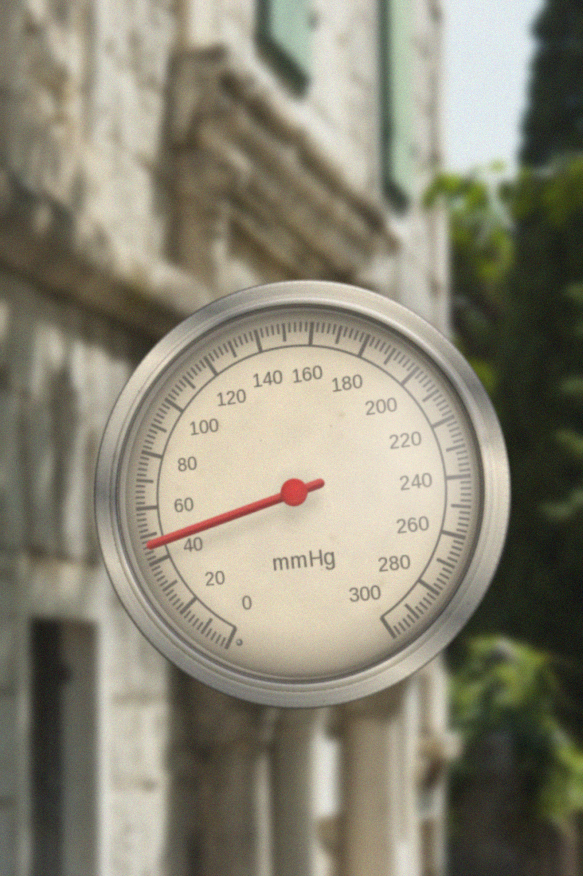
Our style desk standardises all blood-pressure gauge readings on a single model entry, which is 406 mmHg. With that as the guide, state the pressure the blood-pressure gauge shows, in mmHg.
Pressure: 46 mmHg
